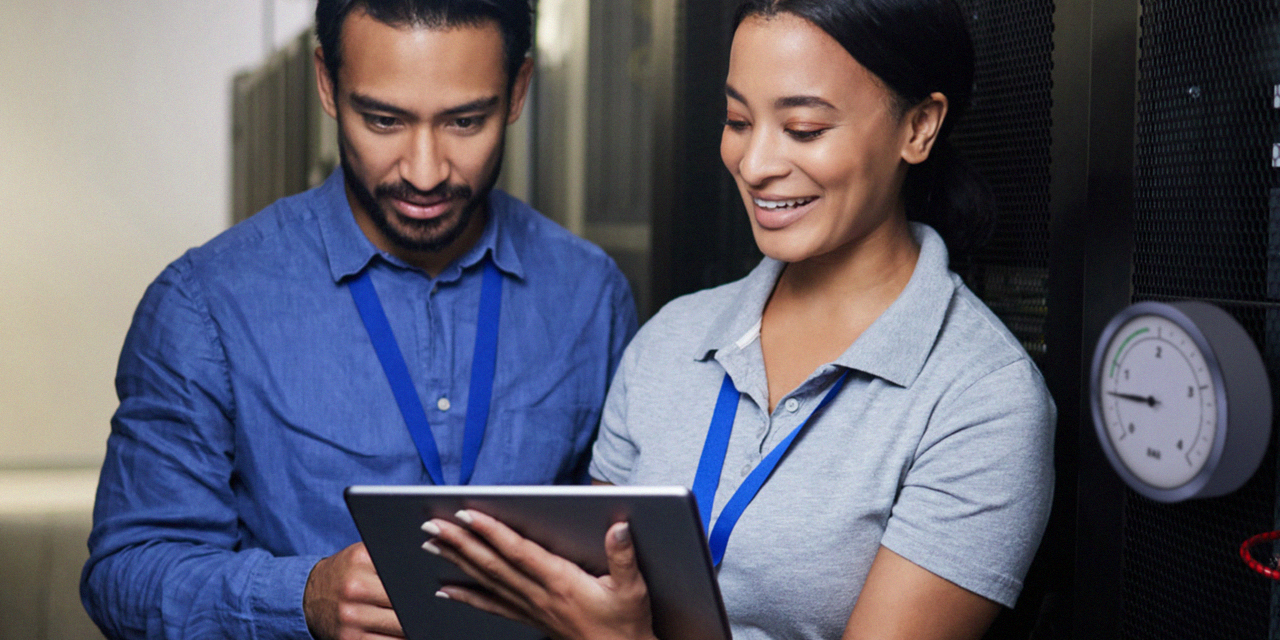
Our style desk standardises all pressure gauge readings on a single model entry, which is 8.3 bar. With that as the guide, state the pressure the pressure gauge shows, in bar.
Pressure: 0.6 bar
